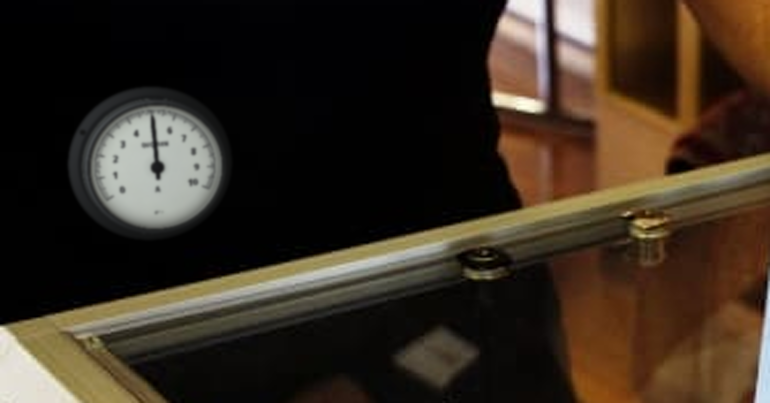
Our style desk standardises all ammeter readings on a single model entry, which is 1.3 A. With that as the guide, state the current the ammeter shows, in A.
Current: 5 A
